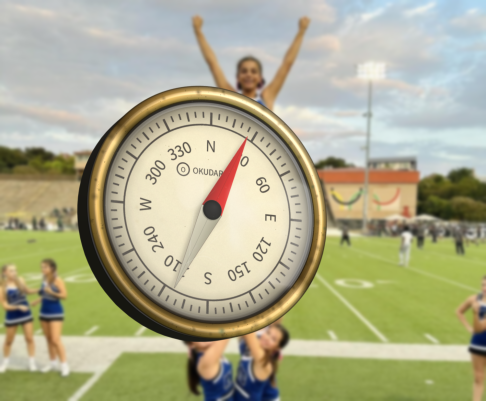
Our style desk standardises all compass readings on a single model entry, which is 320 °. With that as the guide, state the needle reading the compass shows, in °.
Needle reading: 25 °
